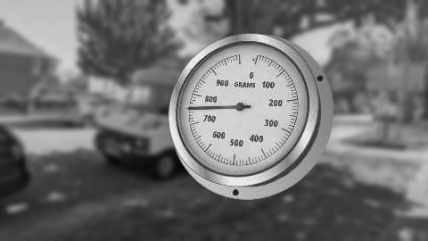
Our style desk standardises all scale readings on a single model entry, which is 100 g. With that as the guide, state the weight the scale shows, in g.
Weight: 750 g
